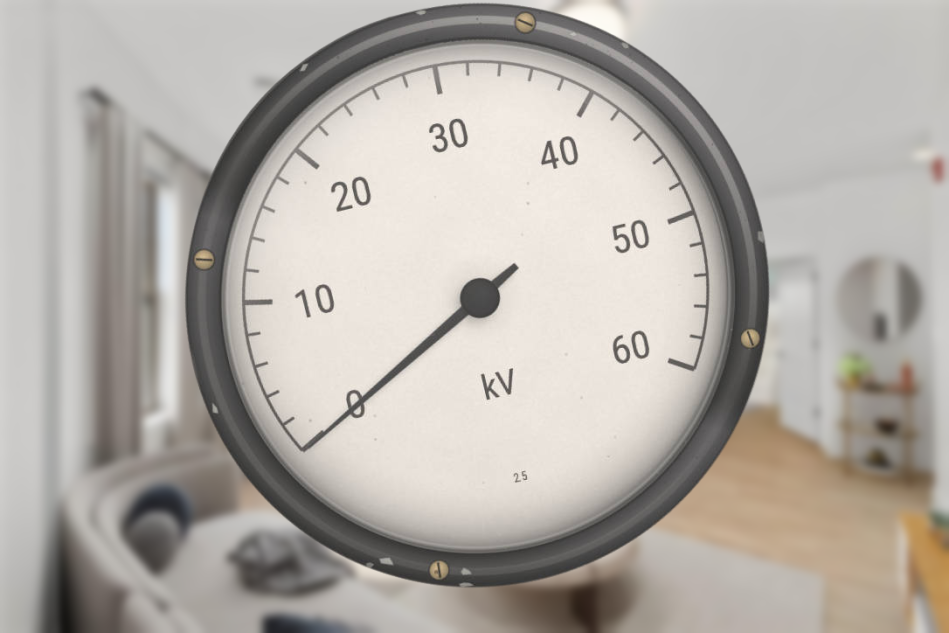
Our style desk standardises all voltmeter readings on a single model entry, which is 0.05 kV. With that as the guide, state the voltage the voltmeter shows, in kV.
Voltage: 0 kV
